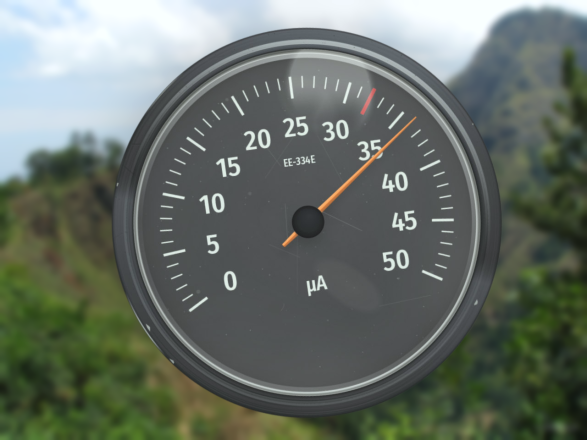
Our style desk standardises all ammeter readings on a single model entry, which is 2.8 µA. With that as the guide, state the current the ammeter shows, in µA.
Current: 36 µA
